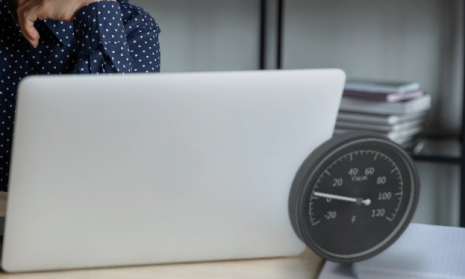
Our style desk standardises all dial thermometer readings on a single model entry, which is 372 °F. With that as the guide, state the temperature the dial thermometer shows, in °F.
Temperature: 4 °F
